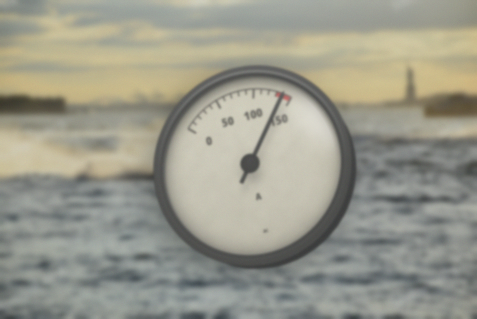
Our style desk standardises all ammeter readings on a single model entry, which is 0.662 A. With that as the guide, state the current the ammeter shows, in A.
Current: 140 A
